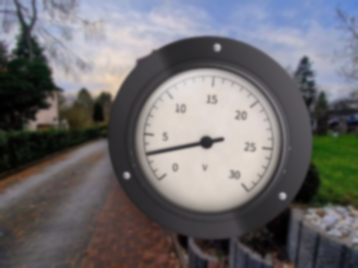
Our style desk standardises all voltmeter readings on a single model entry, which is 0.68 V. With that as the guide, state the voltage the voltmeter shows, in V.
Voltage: 3 V
